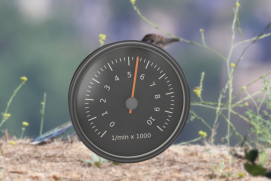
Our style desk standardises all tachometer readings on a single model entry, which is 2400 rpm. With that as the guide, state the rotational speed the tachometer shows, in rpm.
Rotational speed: 5400 rpm
